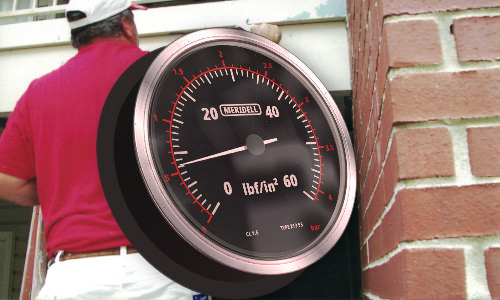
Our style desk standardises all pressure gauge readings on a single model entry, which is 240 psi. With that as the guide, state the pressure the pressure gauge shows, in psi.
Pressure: 8 psi
